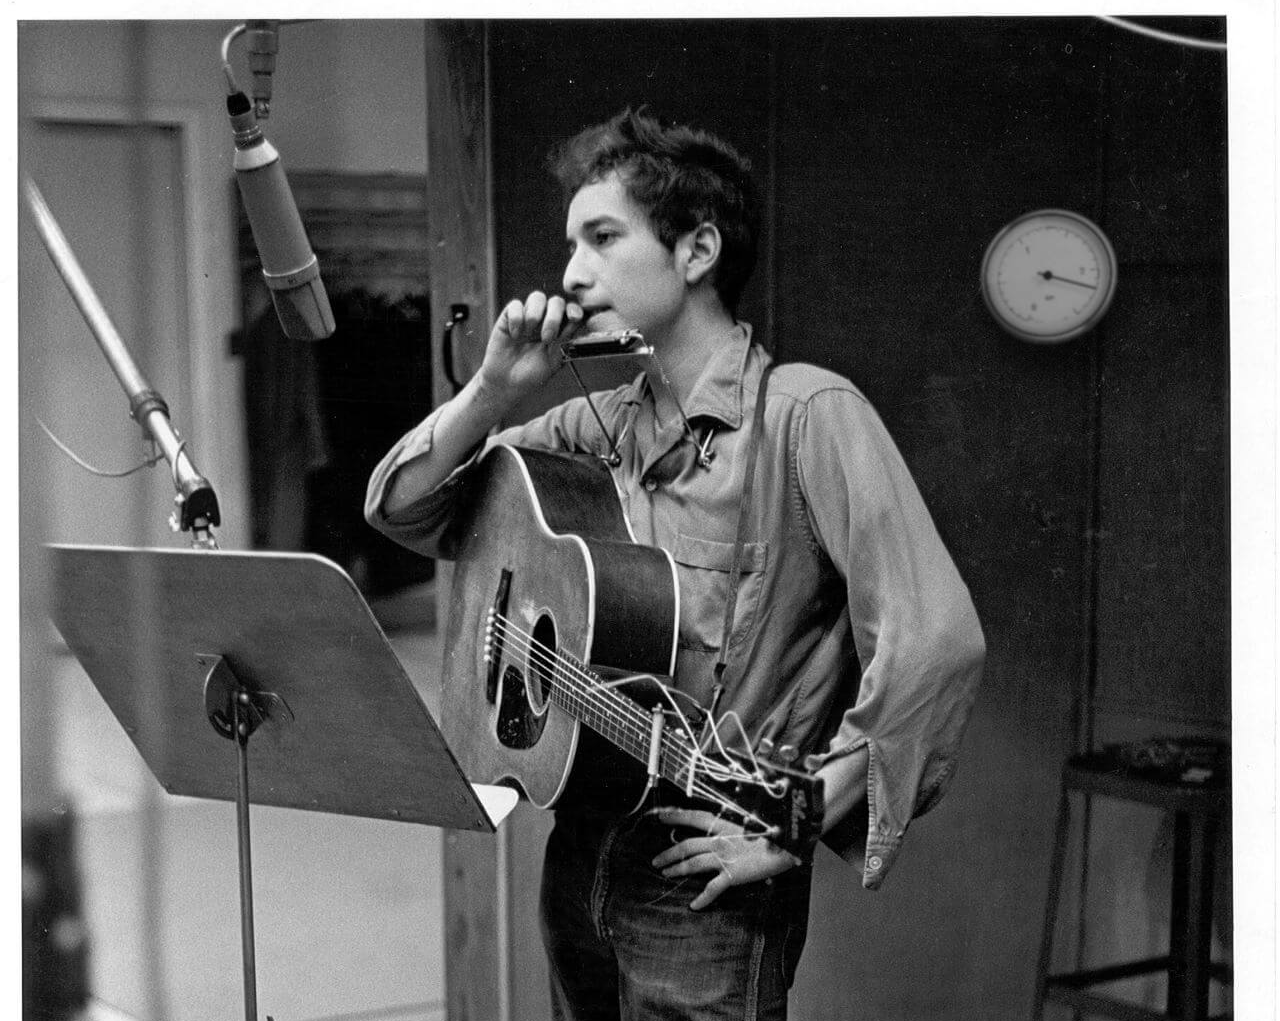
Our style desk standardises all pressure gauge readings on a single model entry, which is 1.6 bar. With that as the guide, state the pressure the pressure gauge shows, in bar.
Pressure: 2.2 bar
